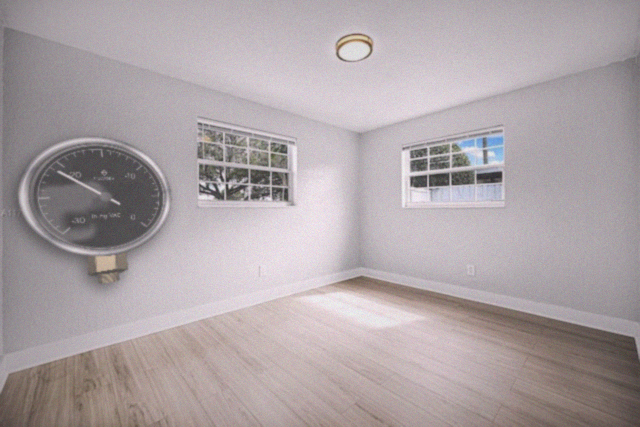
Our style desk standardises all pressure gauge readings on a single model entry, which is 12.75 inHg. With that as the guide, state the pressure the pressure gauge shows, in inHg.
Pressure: -21 inHg
